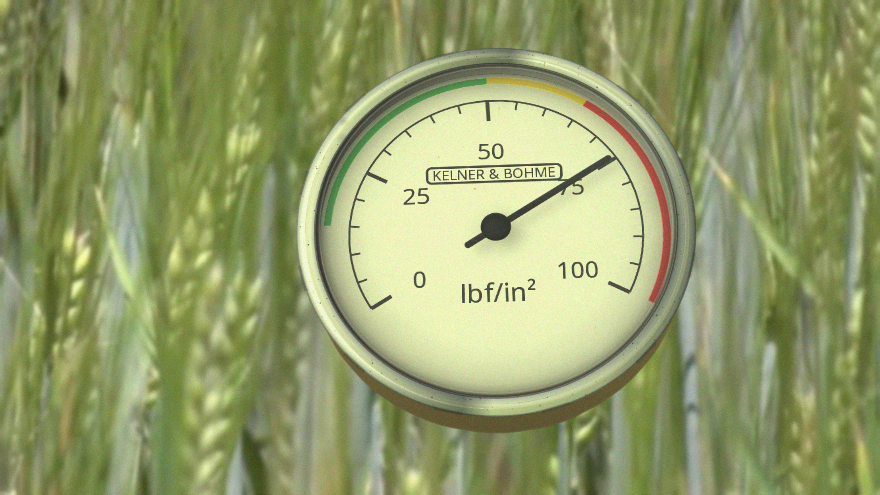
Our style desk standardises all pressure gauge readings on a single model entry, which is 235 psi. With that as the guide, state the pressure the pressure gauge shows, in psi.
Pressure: 75 psi
